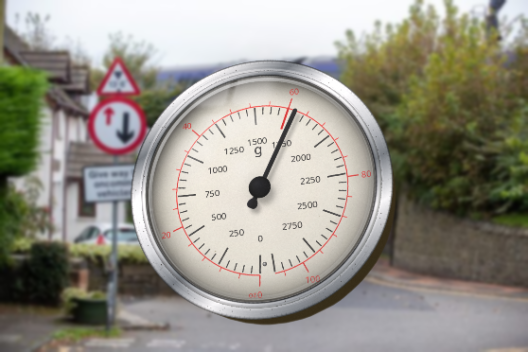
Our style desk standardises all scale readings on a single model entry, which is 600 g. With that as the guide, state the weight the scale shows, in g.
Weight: 1750 g
